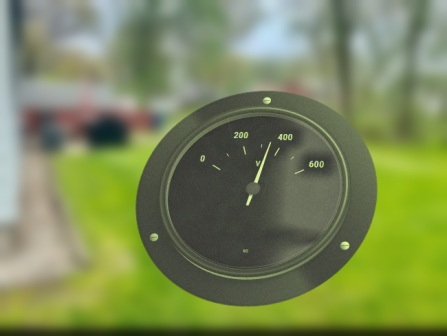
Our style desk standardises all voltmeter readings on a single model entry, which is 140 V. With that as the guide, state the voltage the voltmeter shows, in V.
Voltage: 350 V
